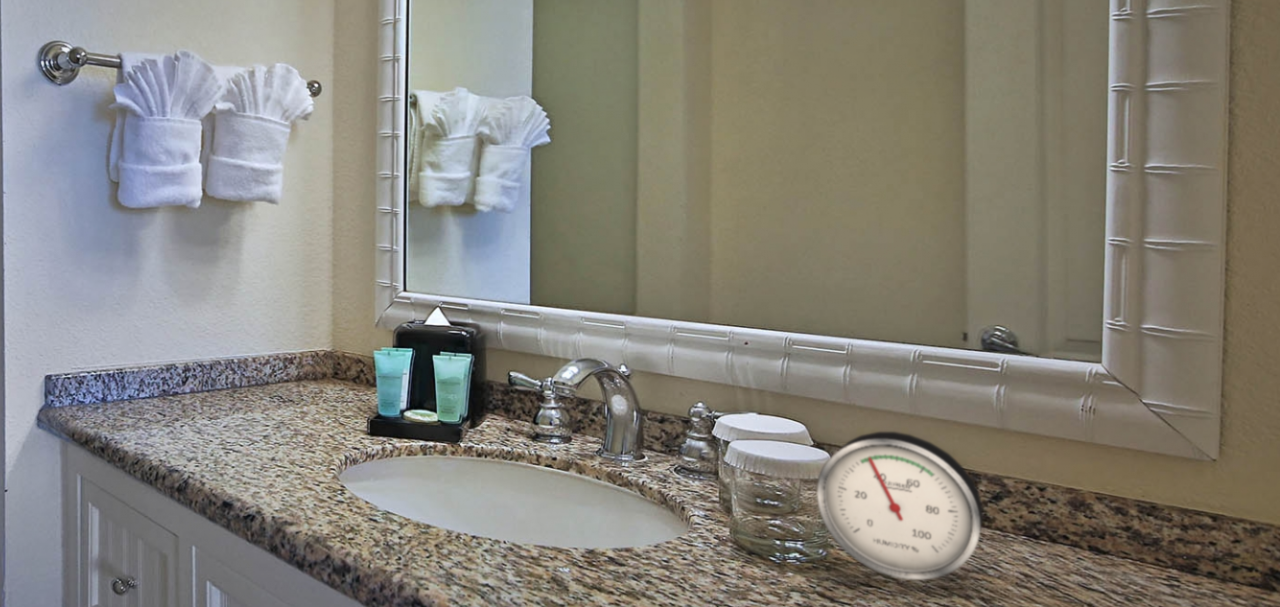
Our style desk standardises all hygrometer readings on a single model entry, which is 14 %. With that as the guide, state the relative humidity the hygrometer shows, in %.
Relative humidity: 40 %
